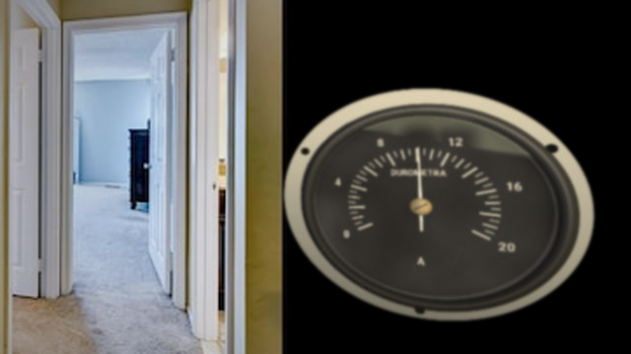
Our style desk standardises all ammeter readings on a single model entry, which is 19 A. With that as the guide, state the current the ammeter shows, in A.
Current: 10 A
